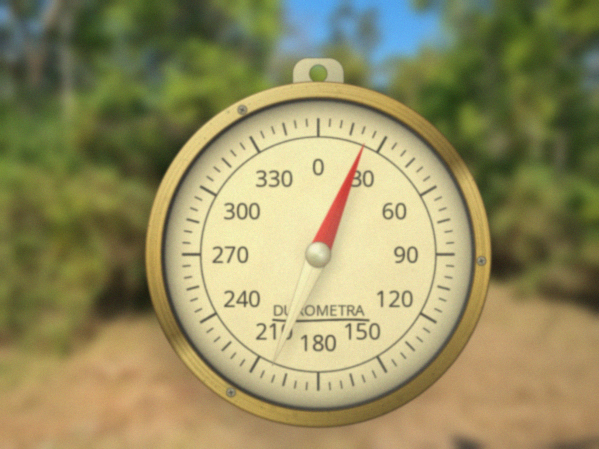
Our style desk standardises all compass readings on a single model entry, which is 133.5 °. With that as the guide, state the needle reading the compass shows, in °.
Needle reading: 22.5 °
